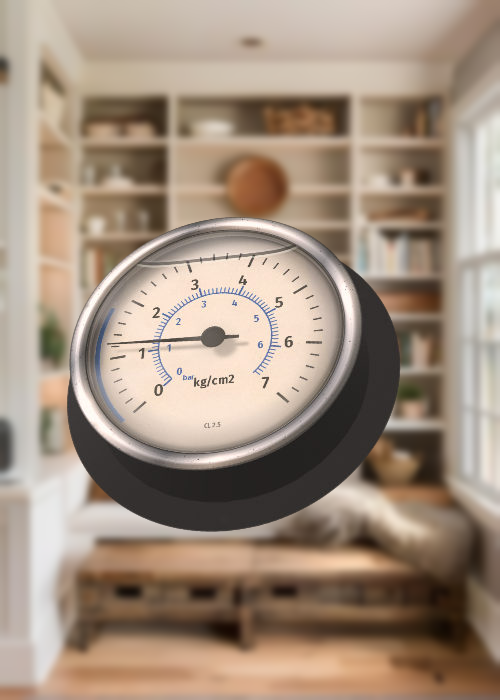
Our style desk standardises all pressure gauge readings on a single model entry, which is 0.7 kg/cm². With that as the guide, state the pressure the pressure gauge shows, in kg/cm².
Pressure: 1.2 kg/cm²
